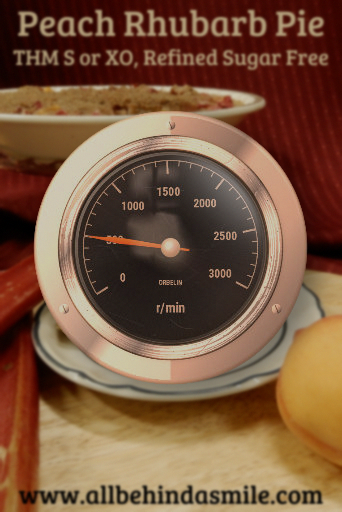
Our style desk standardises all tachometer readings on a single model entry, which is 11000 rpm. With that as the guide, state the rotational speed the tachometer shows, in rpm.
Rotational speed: 500 rpm
